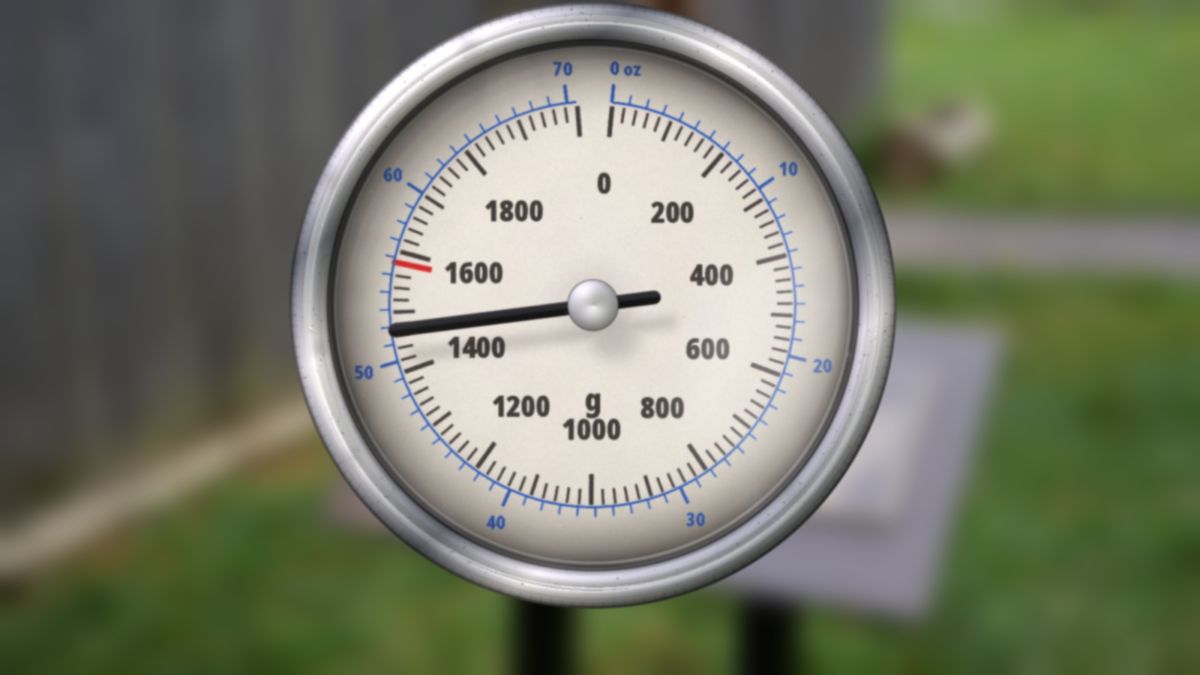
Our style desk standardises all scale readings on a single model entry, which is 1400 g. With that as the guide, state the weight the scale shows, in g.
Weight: 1470 g
